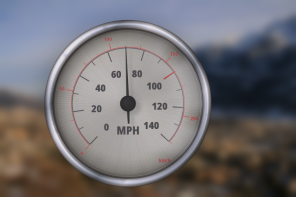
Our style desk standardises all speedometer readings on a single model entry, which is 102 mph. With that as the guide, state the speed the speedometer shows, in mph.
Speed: 70 mph
